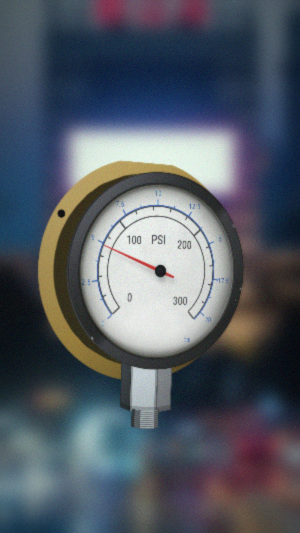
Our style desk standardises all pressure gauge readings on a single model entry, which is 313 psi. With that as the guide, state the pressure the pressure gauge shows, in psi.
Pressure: 70 psi
